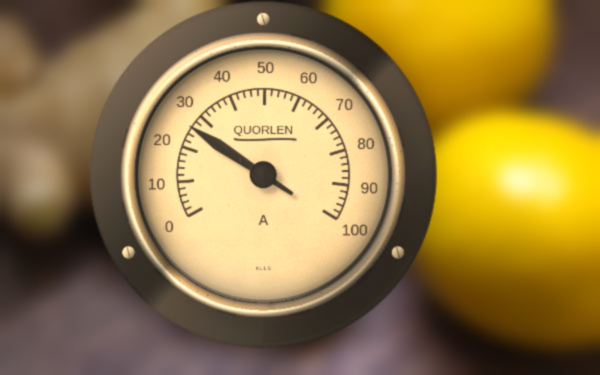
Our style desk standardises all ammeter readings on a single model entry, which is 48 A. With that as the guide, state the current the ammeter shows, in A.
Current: 26 A
